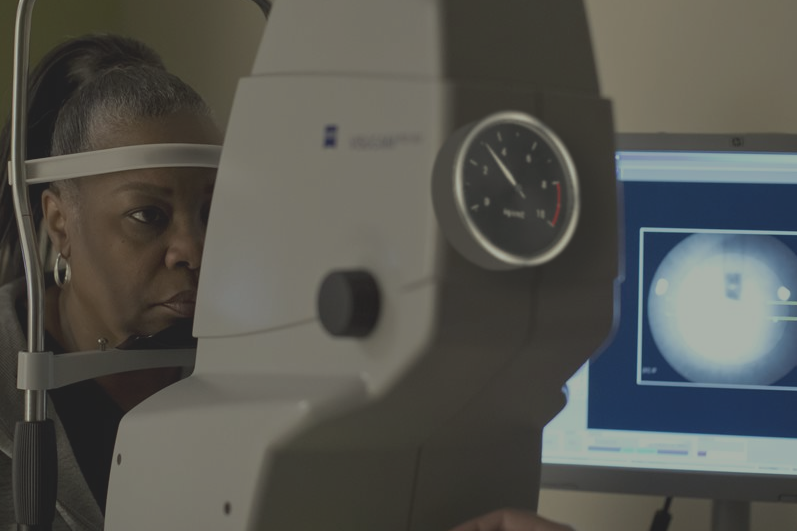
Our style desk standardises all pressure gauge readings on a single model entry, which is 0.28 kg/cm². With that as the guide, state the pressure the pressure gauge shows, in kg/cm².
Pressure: 3 kg/cm²
